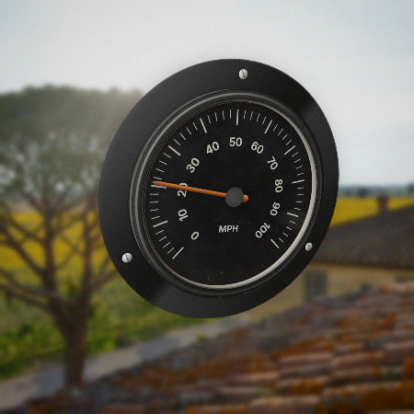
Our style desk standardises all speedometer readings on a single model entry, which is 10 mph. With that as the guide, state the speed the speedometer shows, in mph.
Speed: 21 mph
